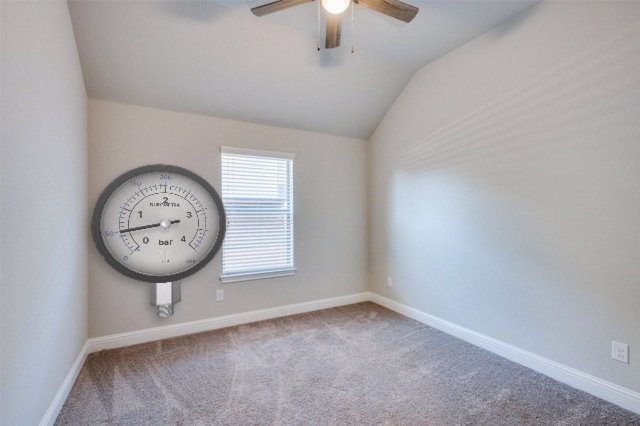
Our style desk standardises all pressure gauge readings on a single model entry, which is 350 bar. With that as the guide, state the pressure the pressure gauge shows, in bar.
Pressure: 0.5 bar
